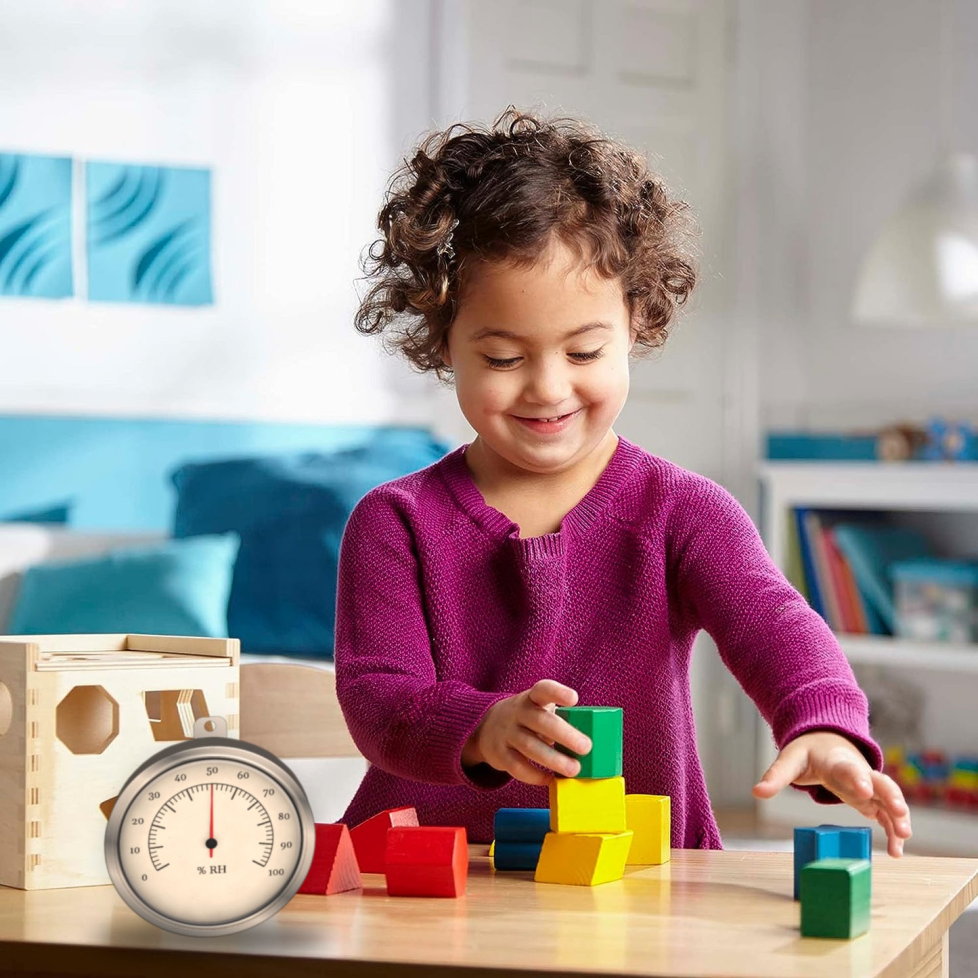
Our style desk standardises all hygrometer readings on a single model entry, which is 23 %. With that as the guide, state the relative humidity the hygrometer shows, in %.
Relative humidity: 50 %
